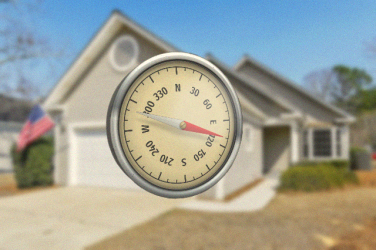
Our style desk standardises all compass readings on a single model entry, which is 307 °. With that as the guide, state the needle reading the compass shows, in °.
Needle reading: 110 °
